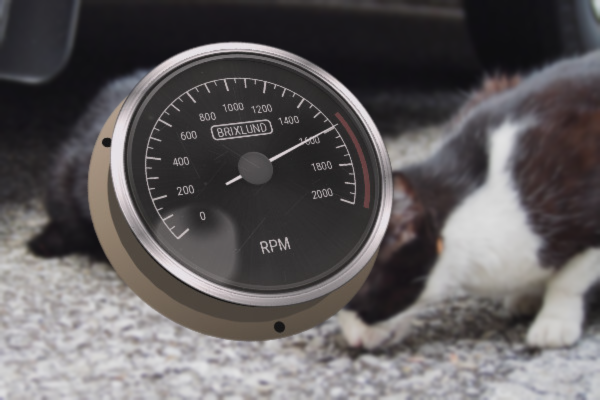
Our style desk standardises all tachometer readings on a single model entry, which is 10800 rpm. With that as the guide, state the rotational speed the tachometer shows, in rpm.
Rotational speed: 1600 rpm
